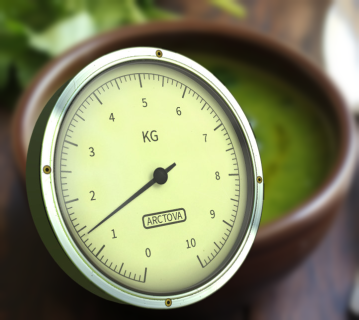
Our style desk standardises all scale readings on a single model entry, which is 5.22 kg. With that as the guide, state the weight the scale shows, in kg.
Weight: 1.4 kg
